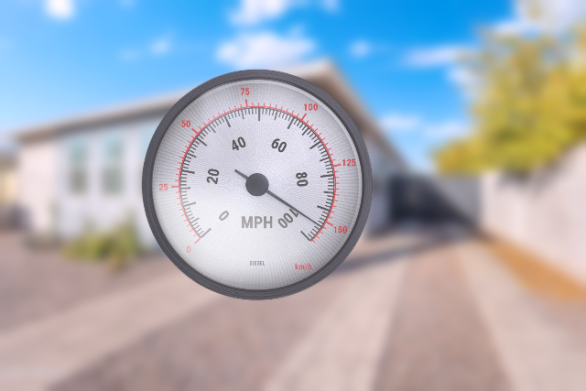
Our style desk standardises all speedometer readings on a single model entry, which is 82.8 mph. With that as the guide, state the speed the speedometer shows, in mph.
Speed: 95 mph
